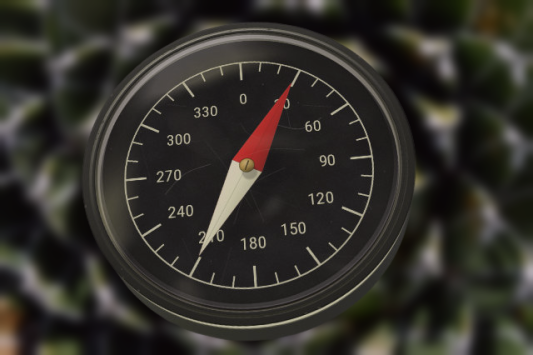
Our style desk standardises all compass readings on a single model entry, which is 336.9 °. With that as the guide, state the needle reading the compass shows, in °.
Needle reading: 30 °
